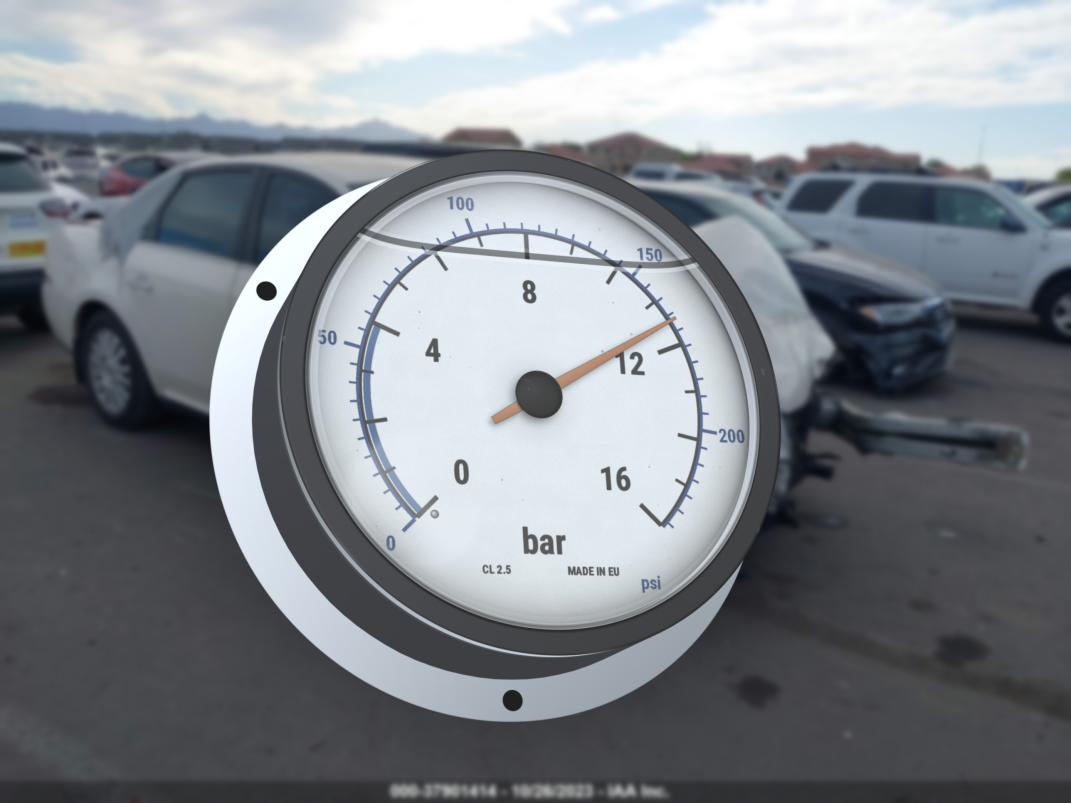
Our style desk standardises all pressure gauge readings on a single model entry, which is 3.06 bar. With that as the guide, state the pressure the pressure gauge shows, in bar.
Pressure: 11.5 bar
